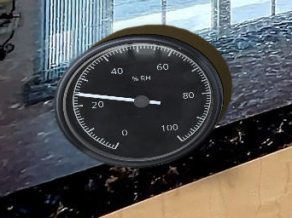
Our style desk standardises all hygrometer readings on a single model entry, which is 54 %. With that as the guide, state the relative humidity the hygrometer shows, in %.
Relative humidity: 25 %
